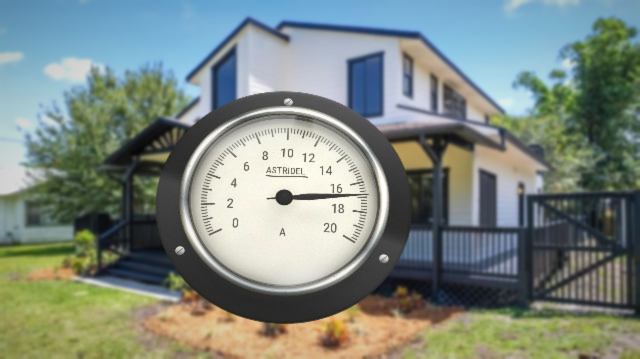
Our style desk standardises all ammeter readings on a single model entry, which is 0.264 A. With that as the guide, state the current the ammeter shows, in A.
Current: 17 A
